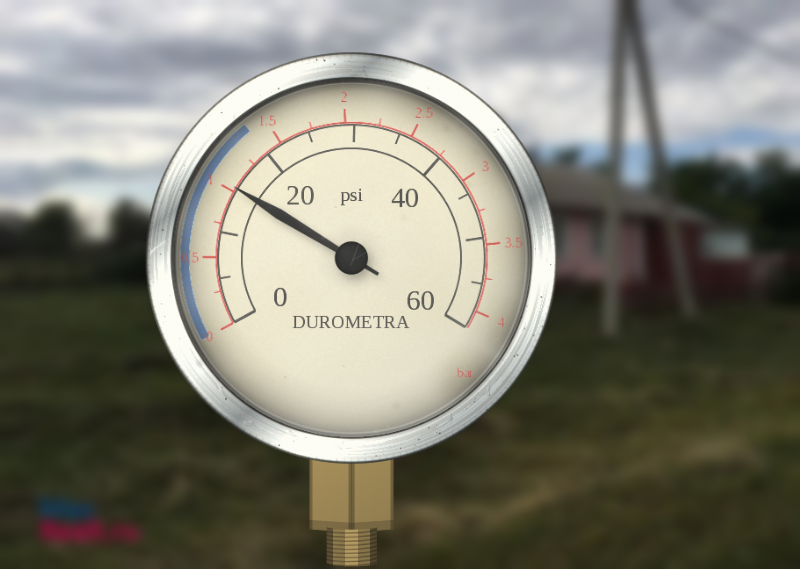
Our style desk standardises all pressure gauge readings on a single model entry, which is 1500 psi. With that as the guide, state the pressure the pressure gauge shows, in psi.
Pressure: 15 psi
